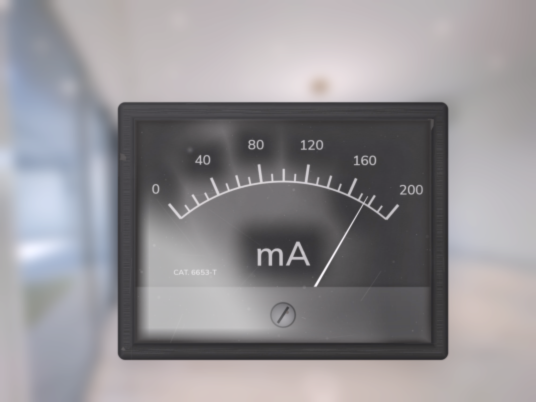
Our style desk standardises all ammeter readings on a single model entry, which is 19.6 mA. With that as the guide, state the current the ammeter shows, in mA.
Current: 175 mA
